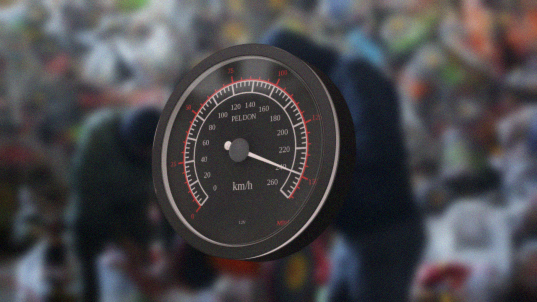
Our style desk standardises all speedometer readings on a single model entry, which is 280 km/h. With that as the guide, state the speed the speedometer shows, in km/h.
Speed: 240 km/h
